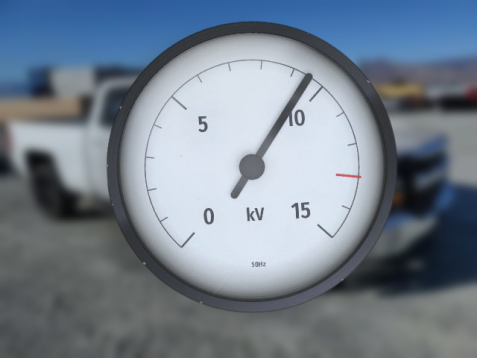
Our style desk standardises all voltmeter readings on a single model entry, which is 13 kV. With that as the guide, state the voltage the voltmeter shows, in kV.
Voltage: 9.5 kV
